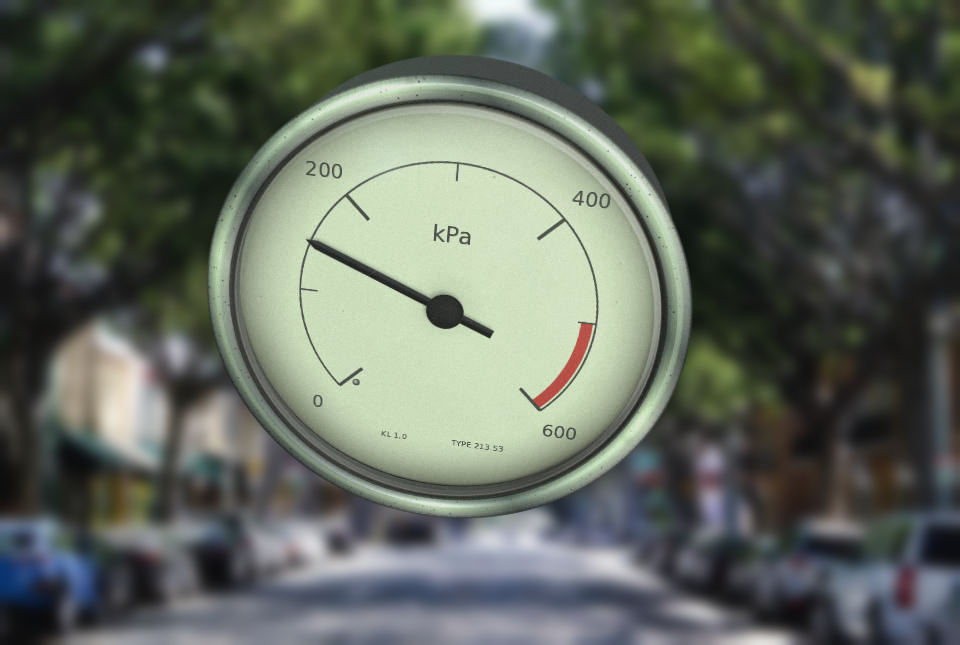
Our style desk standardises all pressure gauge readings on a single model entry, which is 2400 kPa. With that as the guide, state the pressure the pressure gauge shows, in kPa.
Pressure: 150 kPa
